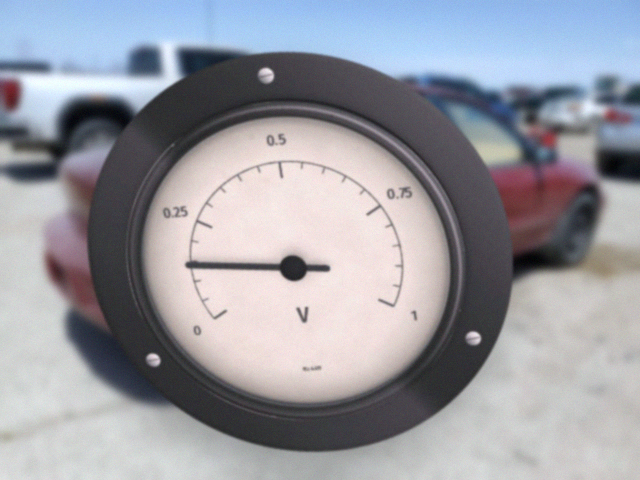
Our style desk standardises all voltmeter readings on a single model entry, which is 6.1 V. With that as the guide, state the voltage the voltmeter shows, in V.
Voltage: 0.15 V
